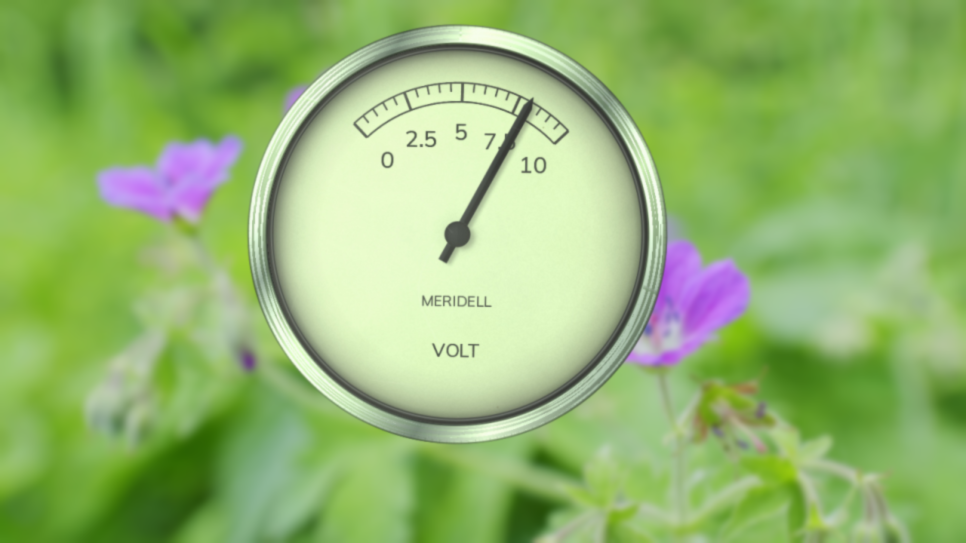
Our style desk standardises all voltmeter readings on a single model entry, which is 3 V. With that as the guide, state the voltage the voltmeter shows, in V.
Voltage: 8 V
